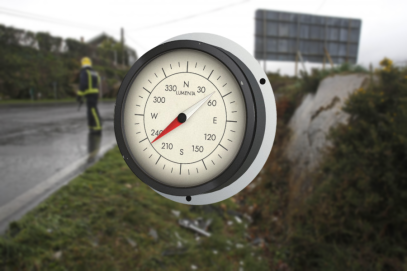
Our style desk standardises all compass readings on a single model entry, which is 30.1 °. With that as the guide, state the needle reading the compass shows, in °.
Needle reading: 230 °
